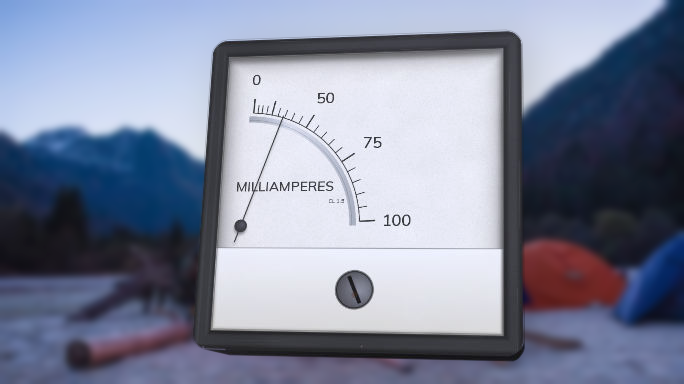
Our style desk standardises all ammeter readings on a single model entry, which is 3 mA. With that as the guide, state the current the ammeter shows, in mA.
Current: 35 mA
